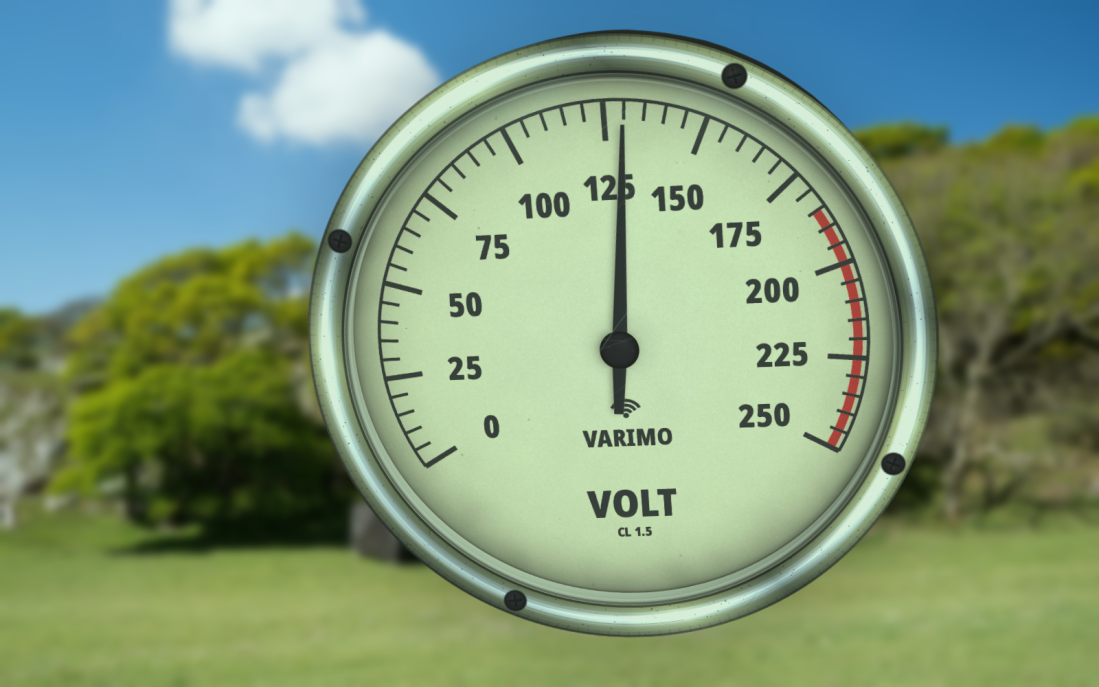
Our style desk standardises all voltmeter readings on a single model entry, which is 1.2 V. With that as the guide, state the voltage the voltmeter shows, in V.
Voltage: 130 V
